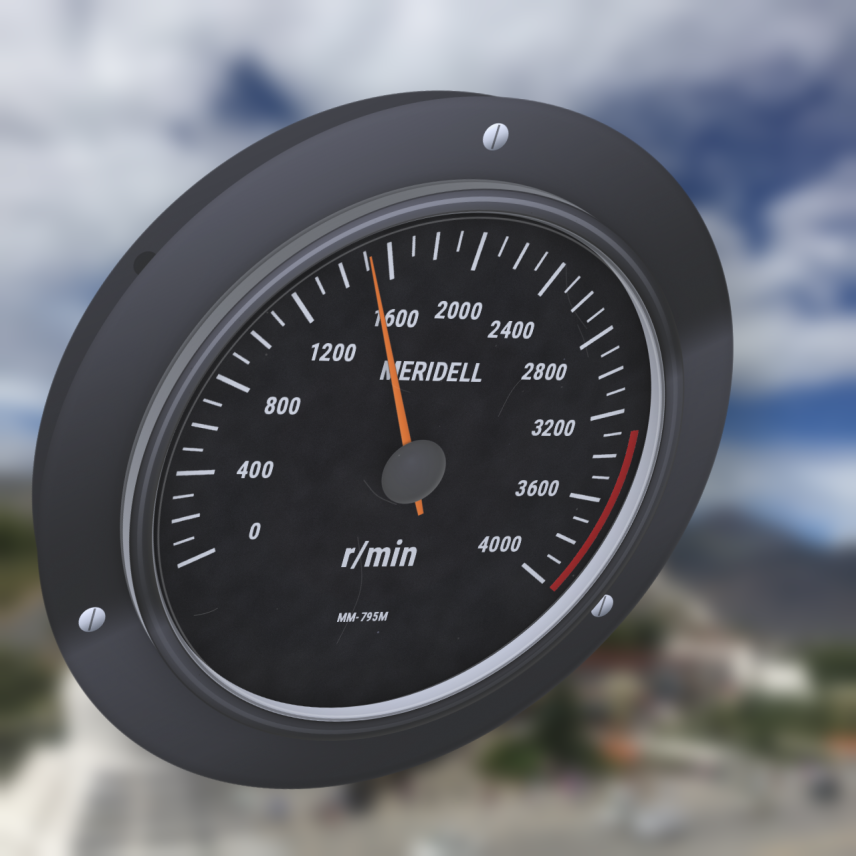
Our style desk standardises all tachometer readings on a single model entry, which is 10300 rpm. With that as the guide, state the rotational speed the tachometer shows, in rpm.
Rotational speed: 1500 rpm
